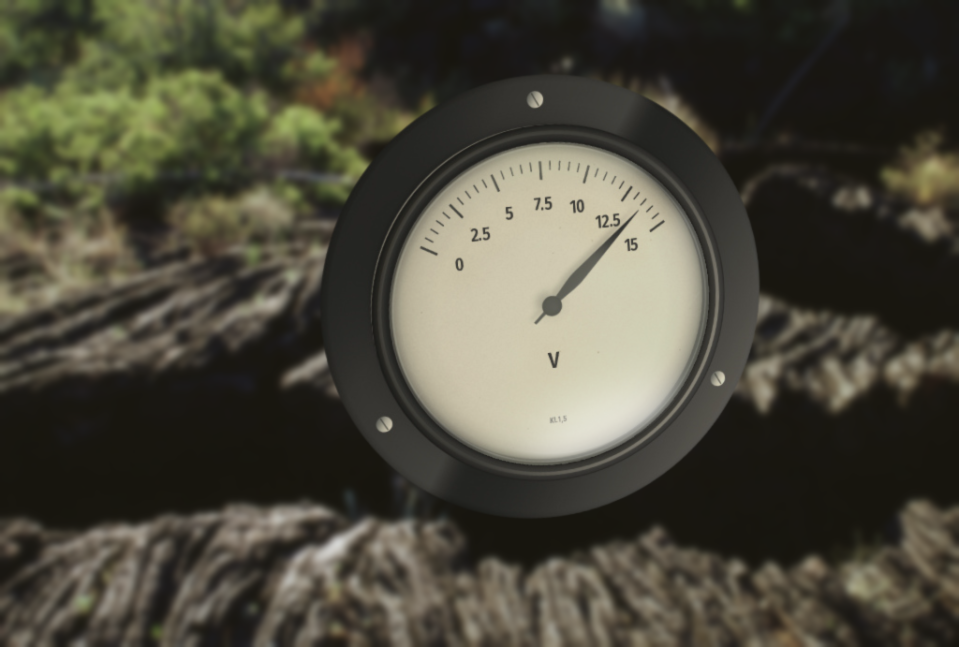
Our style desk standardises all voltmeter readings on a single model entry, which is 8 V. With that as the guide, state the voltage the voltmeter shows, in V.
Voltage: 13.5 V
